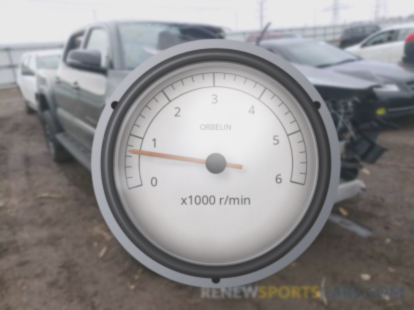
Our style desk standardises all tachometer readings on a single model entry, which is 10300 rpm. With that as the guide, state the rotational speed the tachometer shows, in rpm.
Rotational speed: 700 rpm
